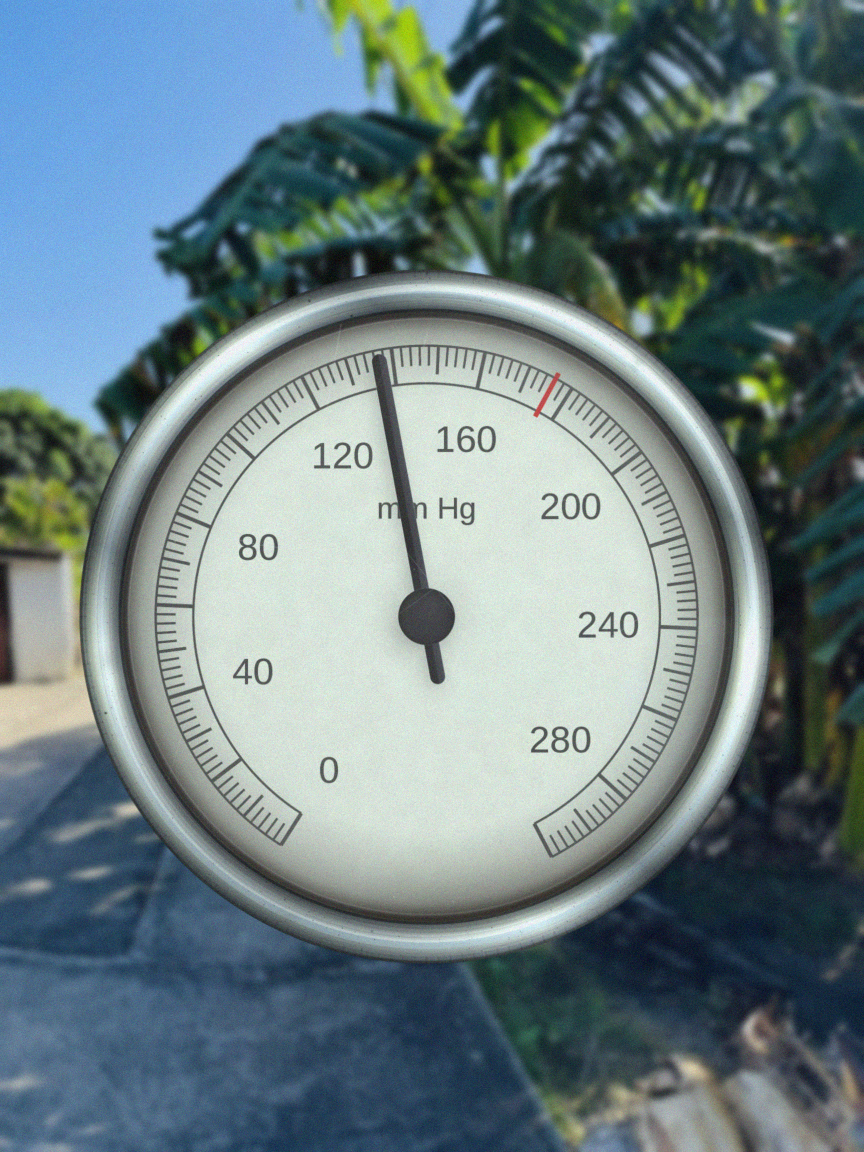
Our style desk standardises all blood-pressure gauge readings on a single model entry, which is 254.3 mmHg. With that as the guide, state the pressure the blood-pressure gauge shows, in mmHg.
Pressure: 137 mmHg
